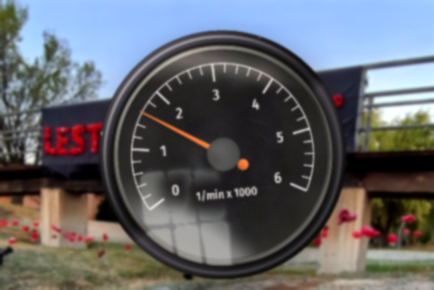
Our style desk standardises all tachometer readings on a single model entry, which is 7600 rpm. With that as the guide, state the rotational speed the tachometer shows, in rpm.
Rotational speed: 1600 rpm
